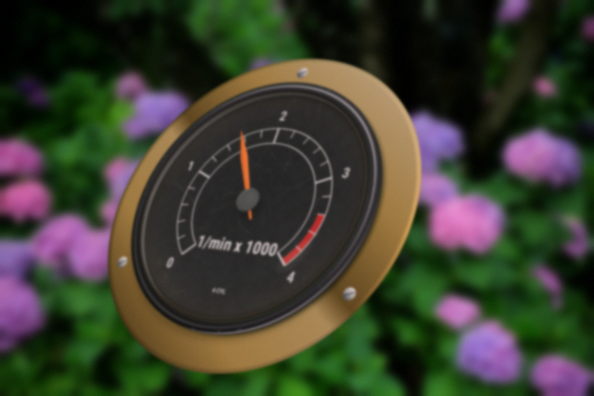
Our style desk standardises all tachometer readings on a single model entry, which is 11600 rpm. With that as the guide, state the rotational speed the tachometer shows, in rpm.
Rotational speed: 1600 rpm
